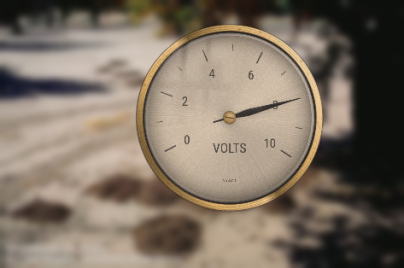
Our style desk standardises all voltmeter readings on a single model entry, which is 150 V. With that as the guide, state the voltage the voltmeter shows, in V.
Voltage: 8 V
